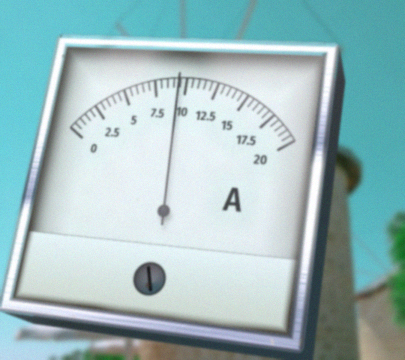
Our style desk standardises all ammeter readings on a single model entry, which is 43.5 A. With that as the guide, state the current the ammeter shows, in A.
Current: 9.5 A
